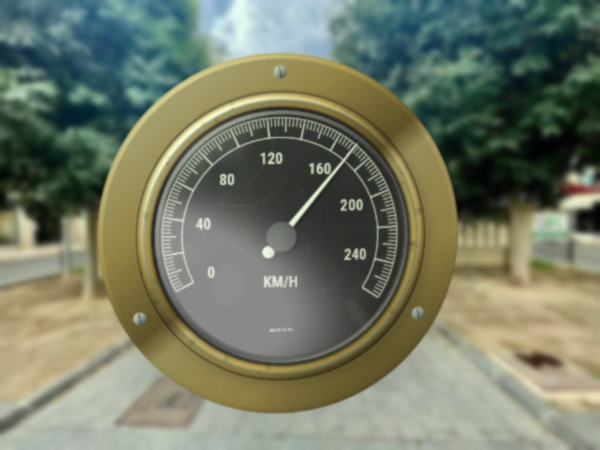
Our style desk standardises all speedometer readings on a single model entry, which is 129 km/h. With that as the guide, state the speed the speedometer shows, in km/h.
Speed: 170 km/h
